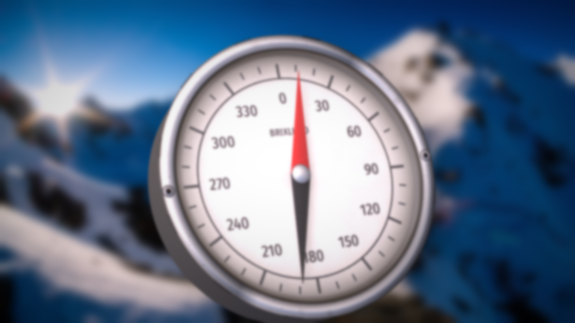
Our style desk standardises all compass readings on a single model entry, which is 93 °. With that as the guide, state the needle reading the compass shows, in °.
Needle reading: 10 °
